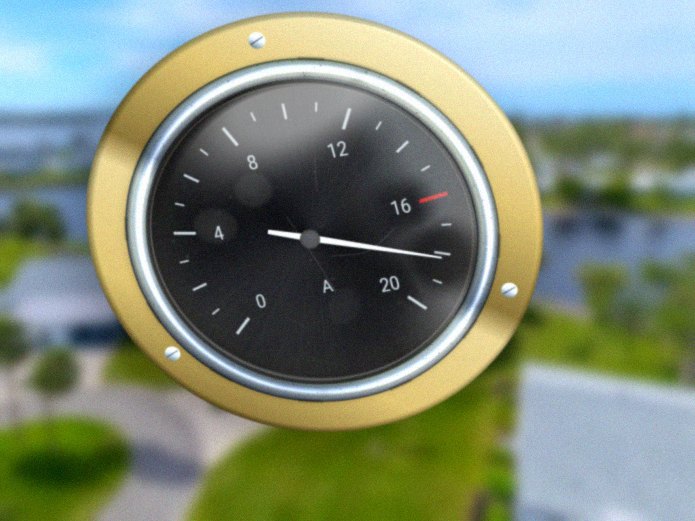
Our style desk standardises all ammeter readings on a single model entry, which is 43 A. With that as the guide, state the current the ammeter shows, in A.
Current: 18 A
